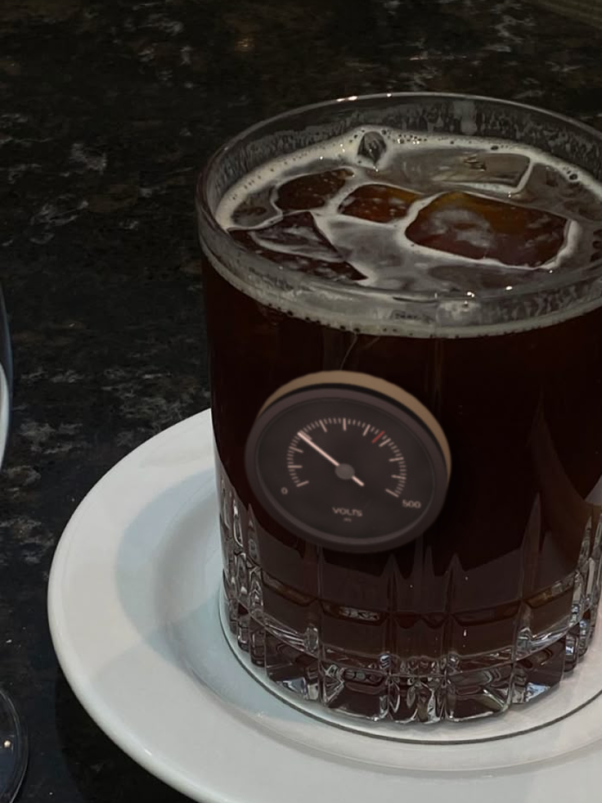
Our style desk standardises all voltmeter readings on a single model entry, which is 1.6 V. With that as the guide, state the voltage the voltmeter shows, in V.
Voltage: 150 V
